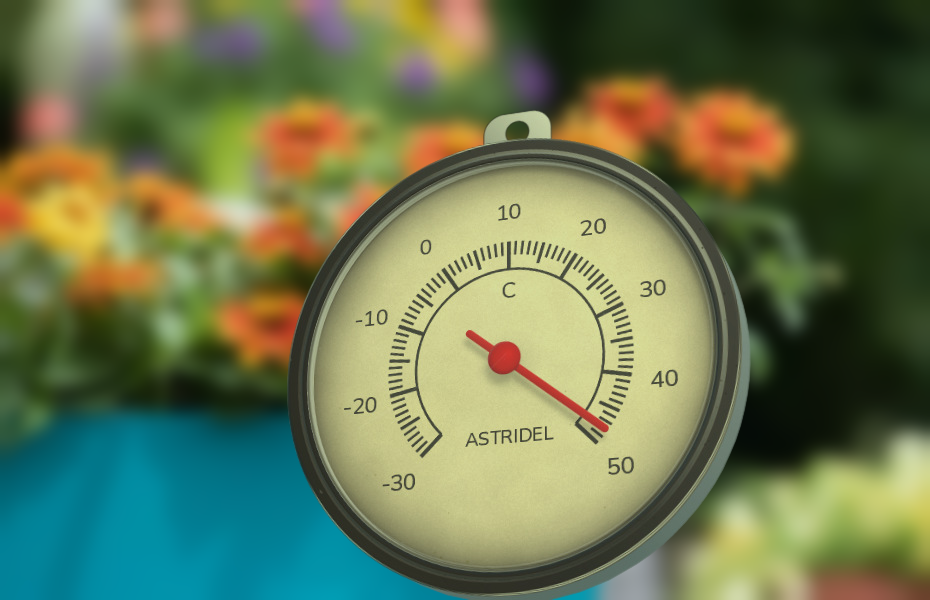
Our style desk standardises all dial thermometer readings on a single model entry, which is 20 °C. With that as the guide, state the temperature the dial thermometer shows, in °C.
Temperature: 48 °C
